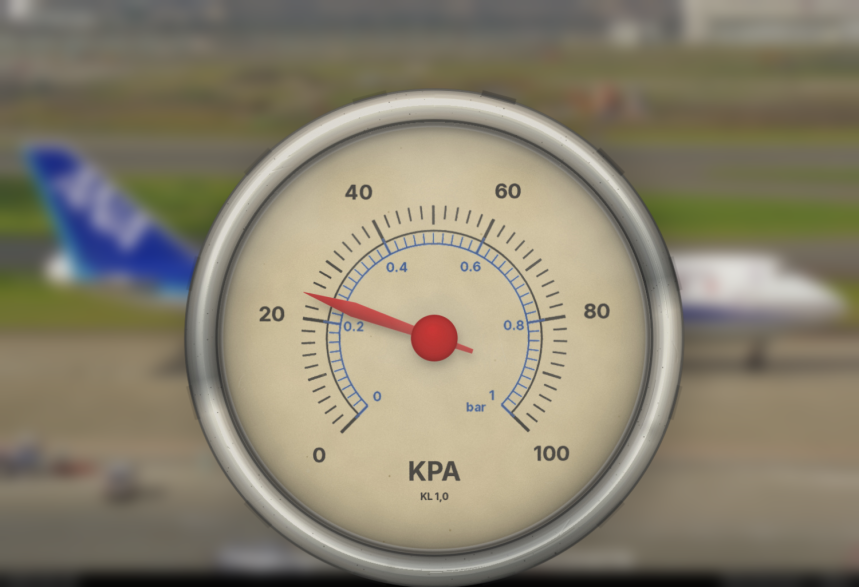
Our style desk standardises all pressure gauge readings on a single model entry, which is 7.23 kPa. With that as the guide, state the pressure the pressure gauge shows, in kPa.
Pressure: 24 kPa
